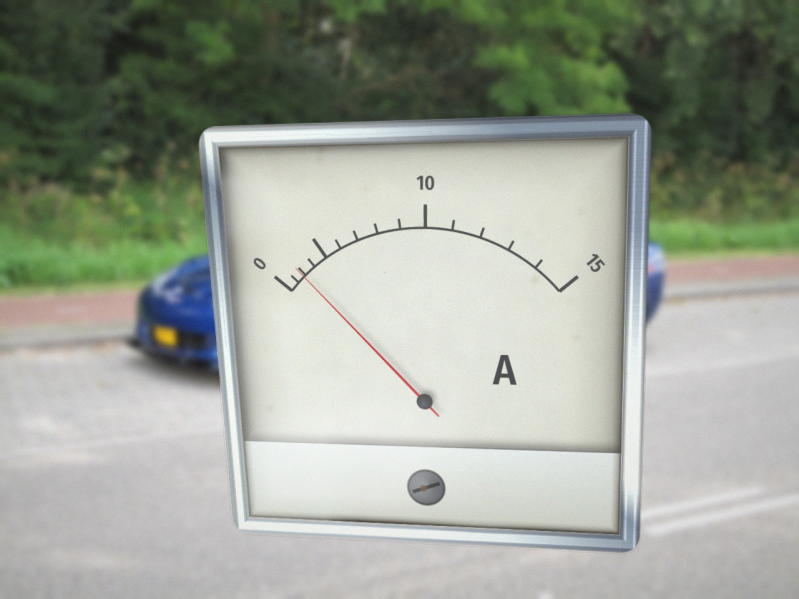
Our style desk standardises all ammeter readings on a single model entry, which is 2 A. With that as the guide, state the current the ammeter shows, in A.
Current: 3 A
